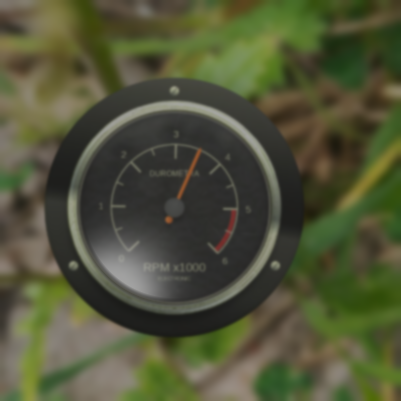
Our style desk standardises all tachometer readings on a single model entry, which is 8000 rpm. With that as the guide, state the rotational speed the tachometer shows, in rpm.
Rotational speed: 3500 rpm
